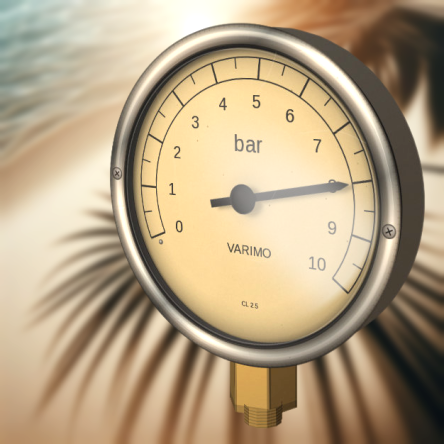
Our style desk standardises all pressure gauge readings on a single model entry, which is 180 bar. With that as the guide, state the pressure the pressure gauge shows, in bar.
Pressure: 8 bar
